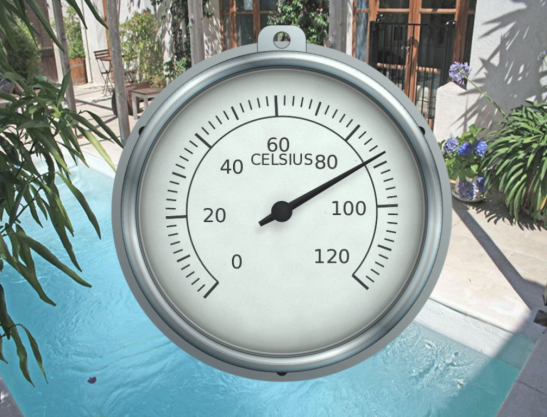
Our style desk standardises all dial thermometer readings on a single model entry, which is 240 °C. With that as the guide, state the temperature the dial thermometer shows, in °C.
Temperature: 88 °C
